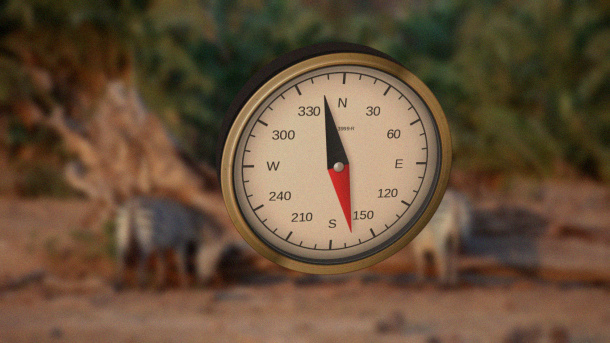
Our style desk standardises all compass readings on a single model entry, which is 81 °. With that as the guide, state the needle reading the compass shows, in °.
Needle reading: 165 °
